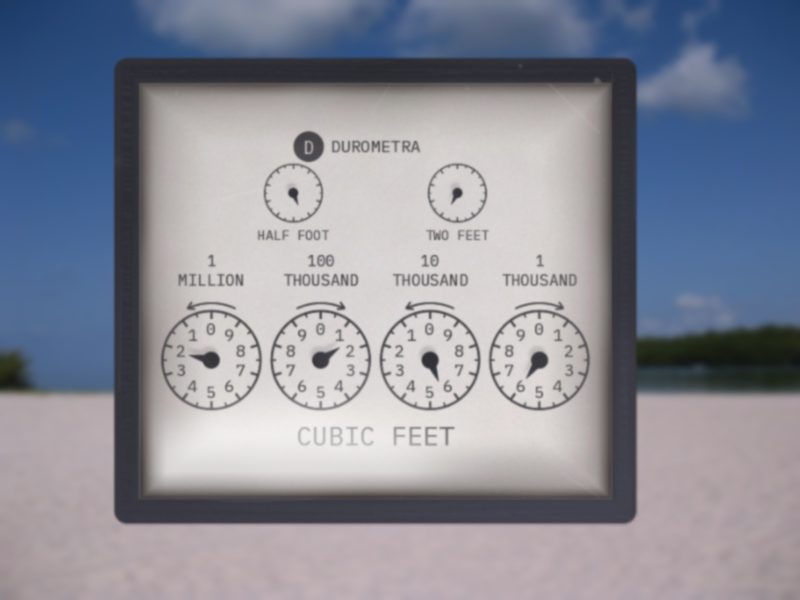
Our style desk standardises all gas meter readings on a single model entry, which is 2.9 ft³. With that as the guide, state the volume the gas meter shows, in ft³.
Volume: 215600 ft³
